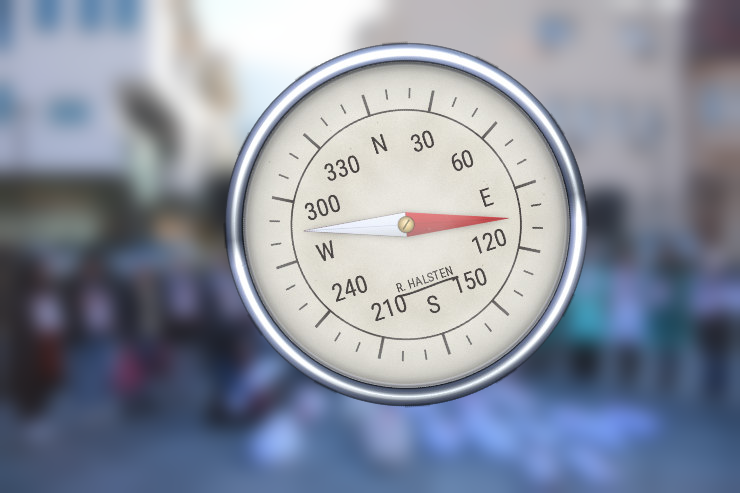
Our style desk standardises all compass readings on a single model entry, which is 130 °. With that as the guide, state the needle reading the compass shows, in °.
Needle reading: 105 °
